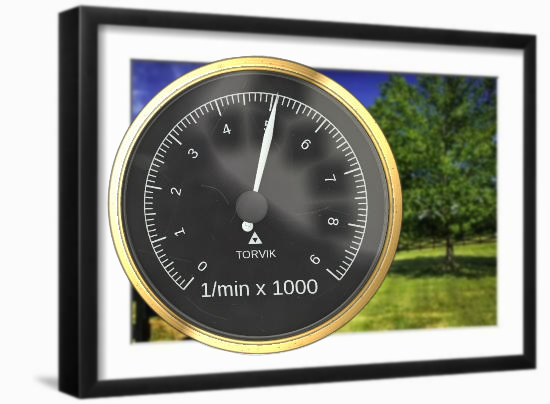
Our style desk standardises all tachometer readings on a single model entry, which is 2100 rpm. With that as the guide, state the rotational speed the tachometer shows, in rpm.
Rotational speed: 5100 rpm
